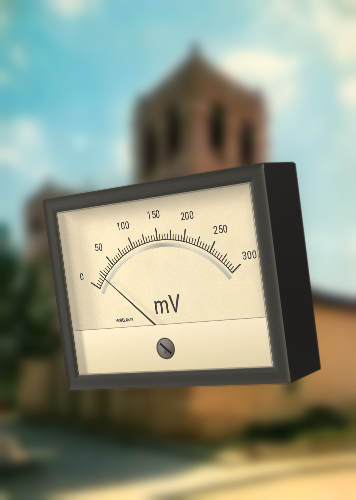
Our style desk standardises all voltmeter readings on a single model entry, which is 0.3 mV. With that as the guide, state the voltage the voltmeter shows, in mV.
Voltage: 25 mV
